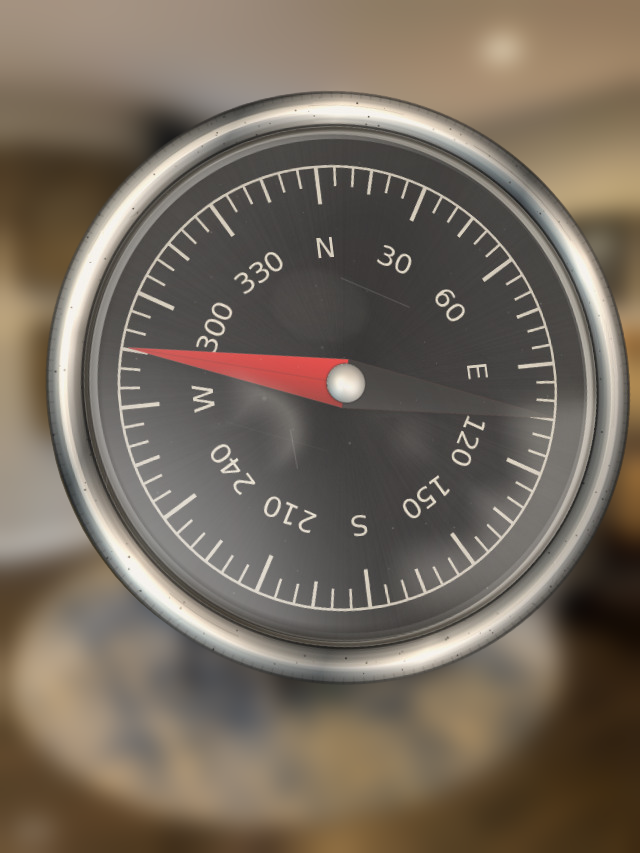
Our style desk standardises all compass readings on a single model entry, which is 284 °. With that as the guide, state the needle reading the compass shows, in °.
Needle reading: 285 °
